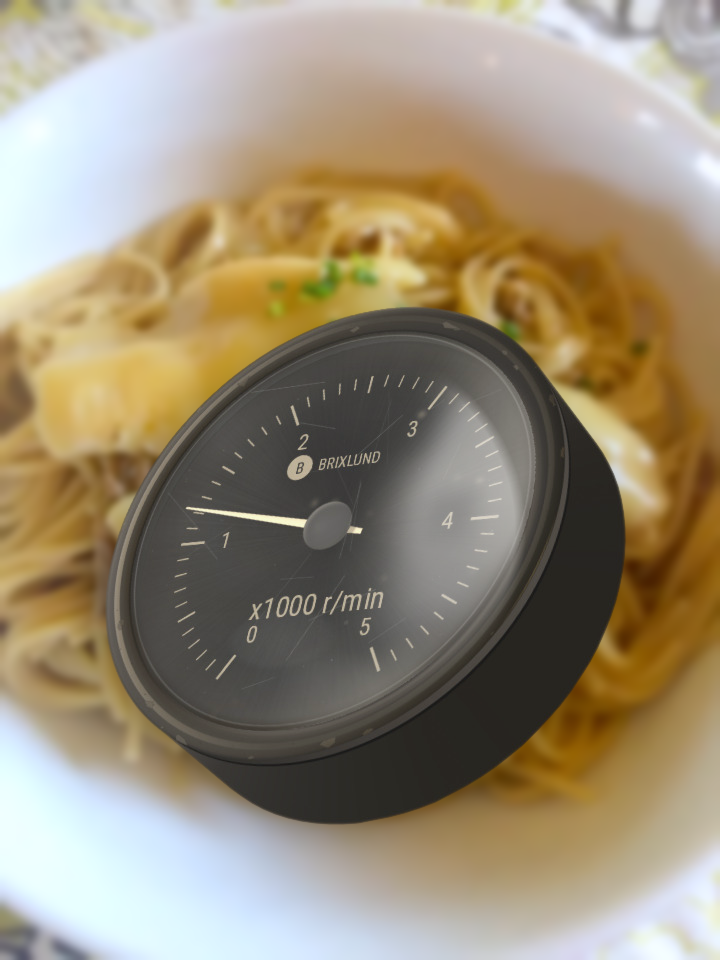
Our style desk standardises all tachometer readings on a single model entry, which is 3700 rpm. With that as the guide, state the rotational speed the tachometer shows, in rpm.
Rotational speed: 1200 rpm
